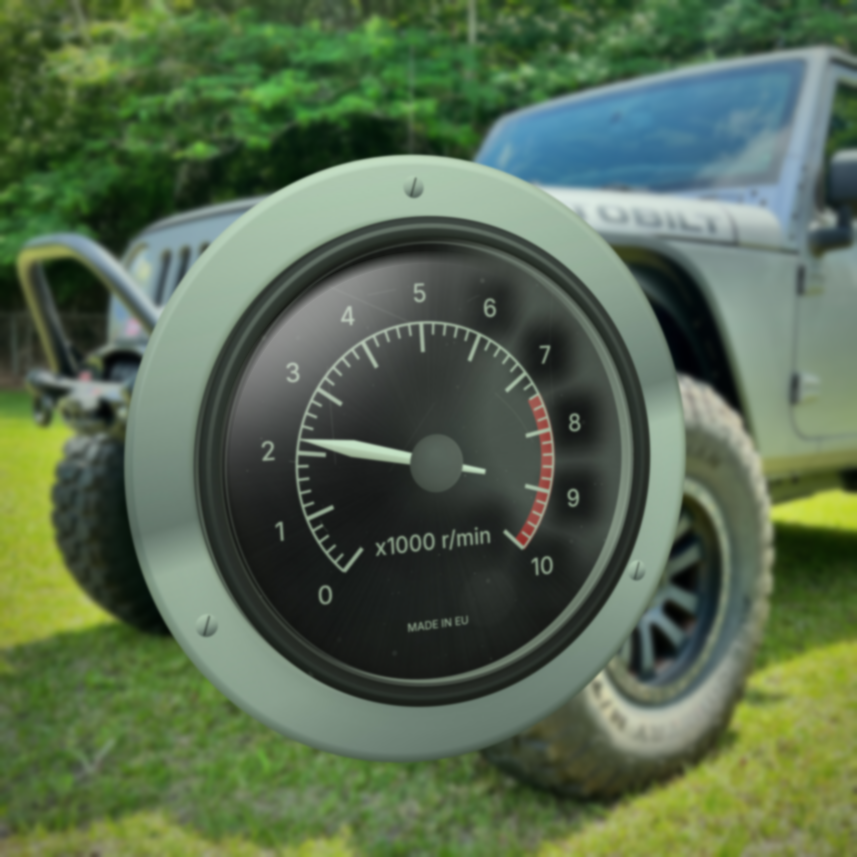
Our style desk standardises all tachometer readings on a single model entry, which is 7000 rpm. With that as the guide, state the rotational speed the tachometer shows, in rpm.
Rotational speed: 2200 rpm
